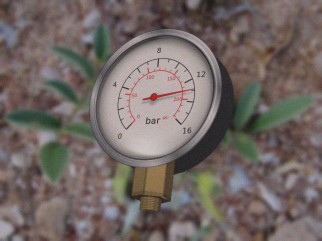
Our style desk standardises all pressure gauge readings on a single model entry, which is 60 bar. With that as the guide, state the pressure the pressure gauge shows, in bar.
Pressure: 13 bar
